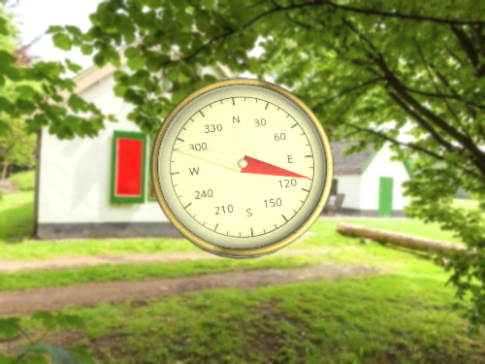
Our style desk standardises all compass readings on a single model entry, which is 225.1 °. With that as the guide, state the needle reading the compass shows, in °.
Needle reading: 110 °
